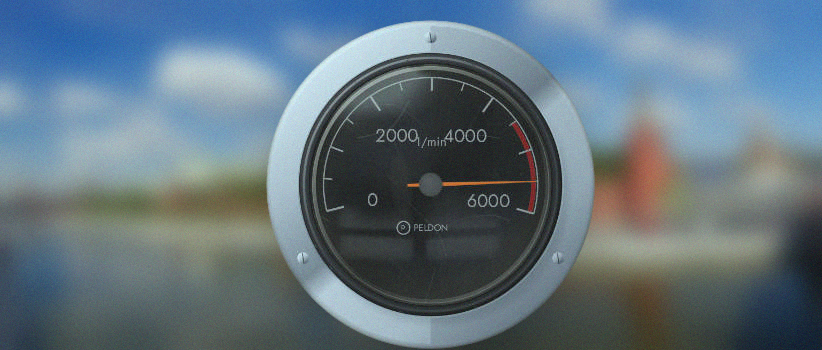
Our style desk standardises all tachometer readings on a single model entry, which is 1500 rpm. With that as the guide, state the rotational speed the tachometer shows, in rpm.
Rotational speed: 5500 rpm
